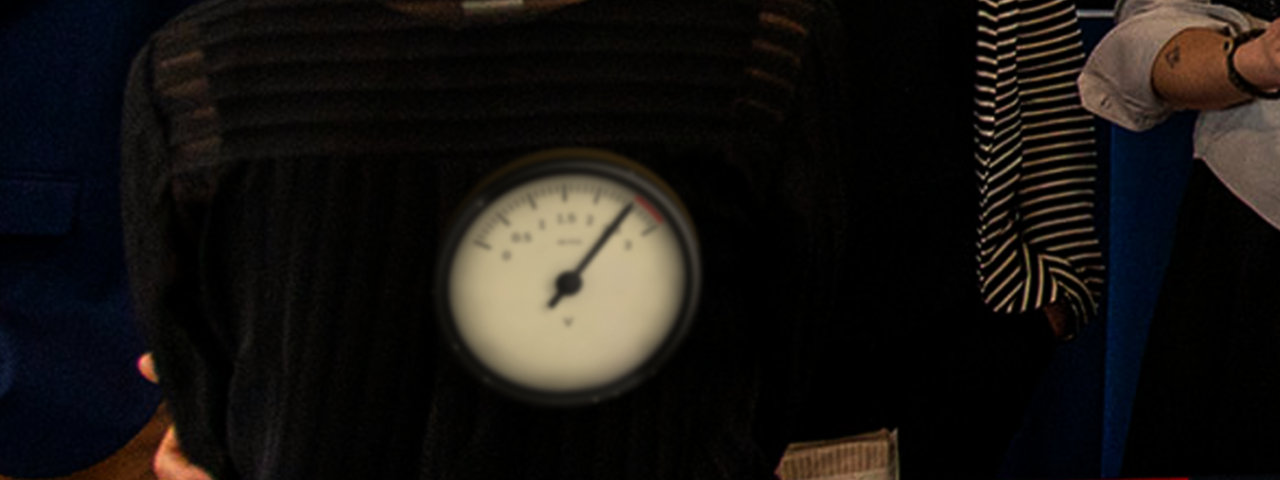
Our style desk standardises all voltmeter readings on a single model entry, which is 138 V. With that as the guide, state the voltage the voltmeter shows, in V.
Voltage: 2.5 V
